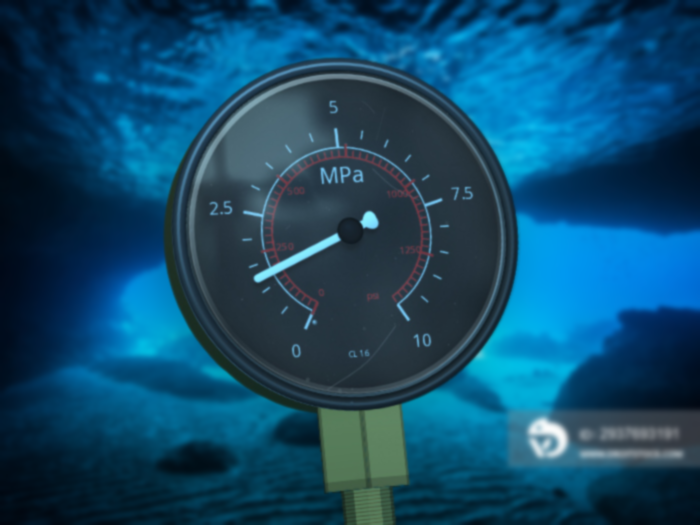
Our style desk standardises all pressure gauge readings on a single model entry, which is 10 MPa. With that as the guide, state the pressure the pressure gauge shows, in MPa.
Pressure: 1.25 MPa
